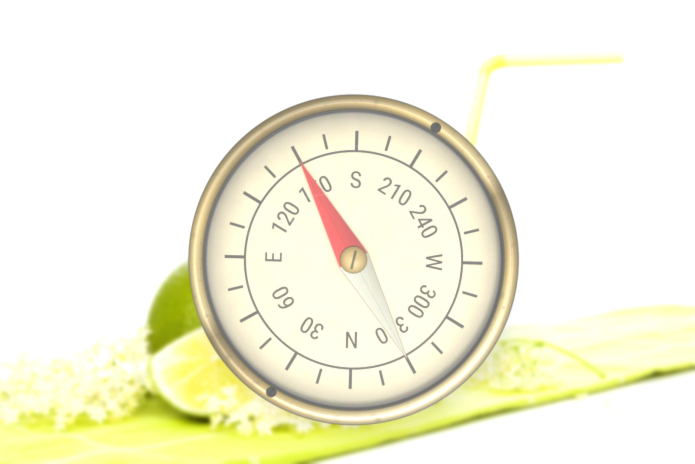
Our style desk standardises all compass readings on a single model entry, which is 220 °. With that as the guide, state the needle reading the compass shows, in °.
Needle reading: 150 °
